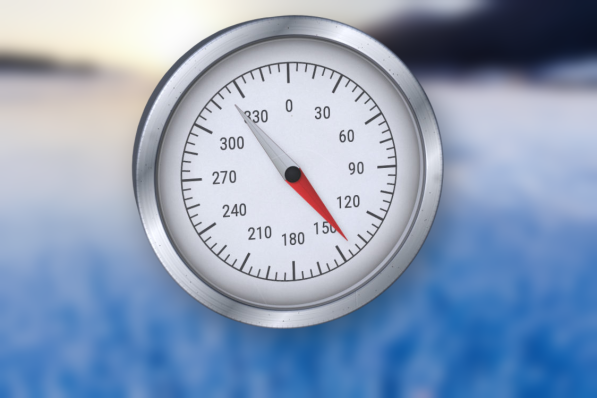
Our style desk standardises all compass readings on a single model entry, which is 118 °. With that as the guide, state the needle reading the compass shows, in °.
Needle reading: 142.5 °
